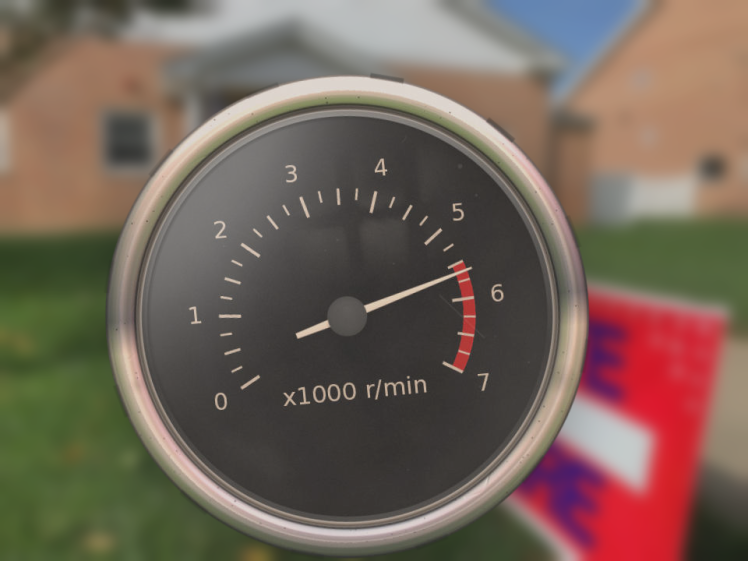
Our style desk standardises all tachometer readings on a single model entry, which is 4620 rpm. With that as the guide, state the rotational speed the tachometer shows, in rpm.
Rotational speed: 5625 rpm
